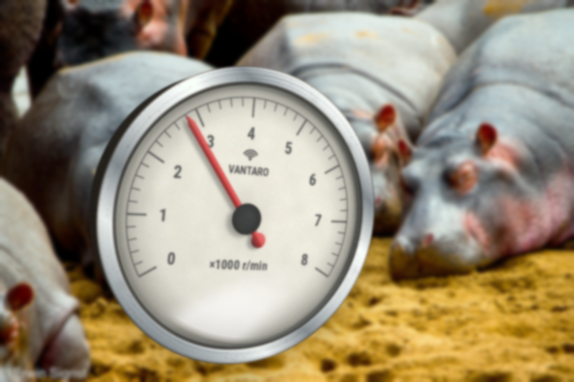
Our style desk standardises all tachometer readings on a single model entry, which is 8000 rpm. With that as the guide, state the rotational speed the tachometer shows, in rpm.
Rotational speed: 2800 rpm
